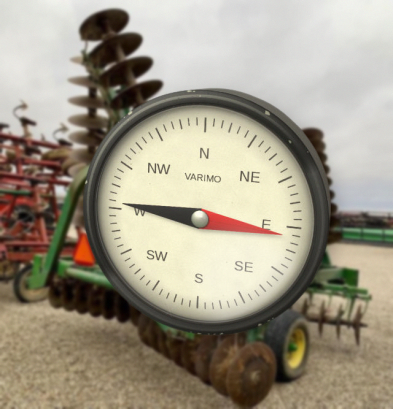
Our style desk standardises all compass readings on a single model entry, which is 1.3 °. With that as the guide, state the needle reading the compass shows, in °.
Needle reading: 95 °
